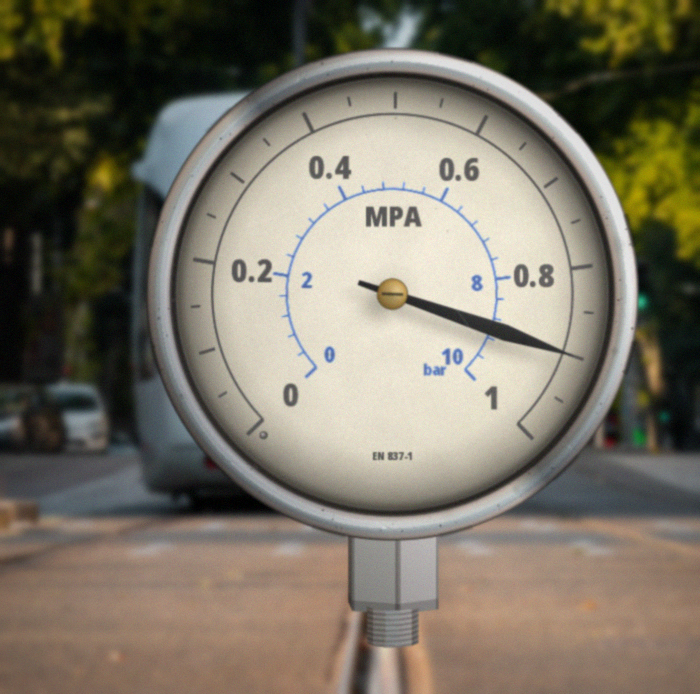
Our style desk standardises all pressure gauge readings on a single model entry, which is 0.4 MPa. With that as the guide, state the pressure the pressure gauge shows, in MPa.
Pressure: 0.9 MPa
